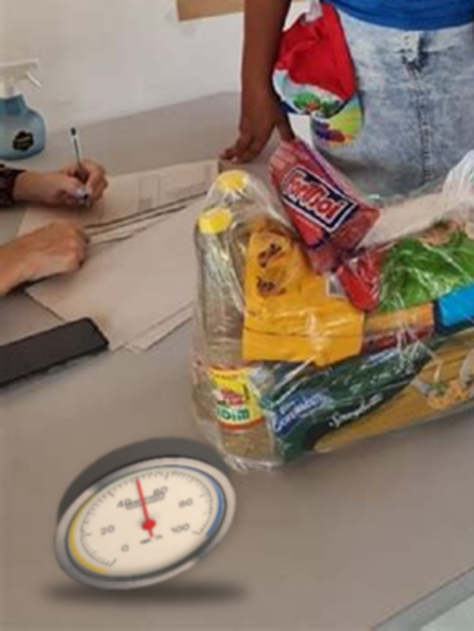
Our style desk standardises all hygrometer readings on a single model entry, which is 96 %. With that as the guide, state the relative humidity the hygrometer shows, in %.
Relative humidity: 50 %
